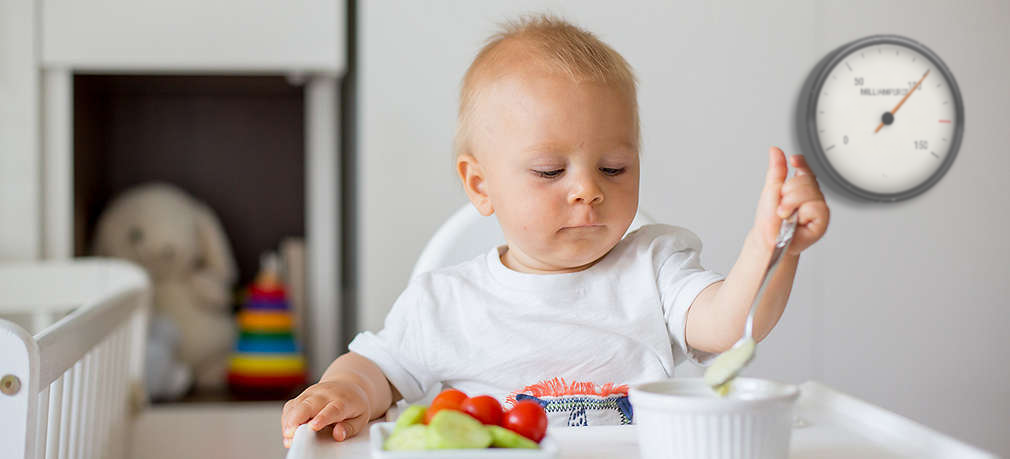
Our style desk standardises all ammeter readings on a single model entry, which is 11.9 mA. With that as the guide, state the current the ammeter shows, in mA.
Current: 100 mA
